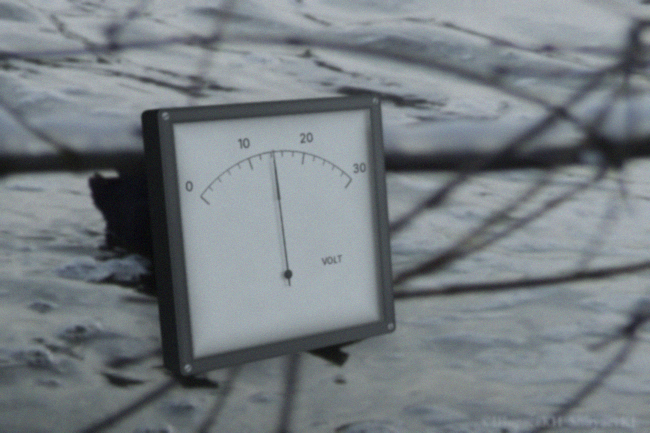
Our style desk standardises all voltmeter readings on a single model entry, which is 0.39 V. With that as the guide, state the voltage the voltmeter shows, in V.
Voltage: 14 V
